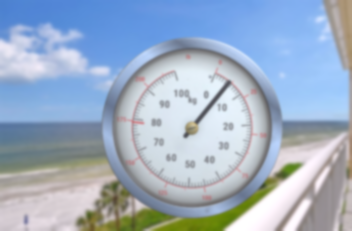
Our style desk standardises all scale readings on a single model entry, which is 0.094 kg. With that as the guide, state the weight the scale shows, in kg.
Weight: 5 kg
